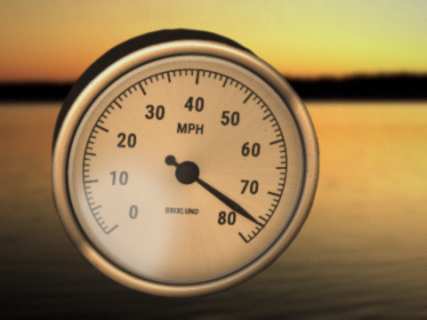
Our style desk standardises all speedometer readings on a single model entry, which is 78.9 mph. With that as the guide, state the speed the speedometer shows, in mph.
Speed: 76 mph
